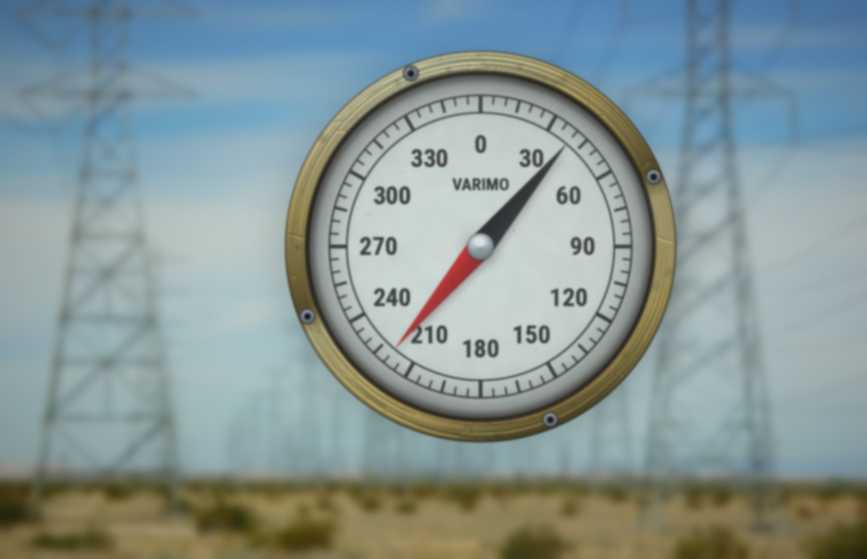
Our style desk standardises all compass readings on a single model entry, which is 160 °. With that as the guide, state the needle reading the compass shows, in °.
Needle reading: 220 °
